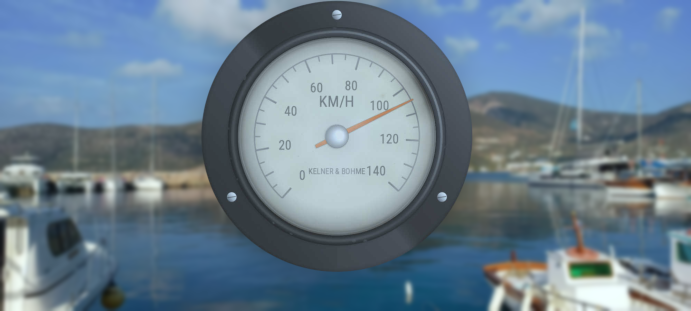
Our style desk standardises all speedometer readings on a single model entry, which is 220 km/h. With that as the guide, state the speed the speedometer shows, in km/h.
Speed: 105 km/h
